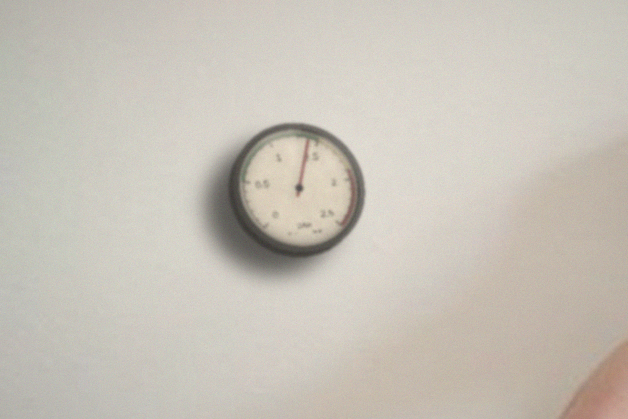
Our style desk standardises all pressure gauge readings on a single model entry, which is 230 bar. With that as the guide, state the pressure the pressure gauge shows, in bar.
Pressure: 1.4 bar
